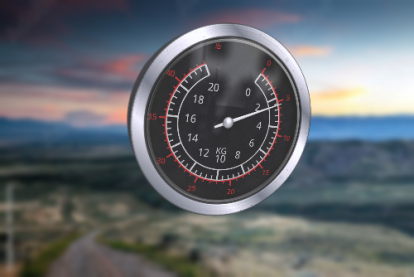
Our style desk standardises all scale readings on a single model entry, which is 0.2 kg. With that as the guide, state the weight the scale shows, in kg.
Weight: 2.4 kg
